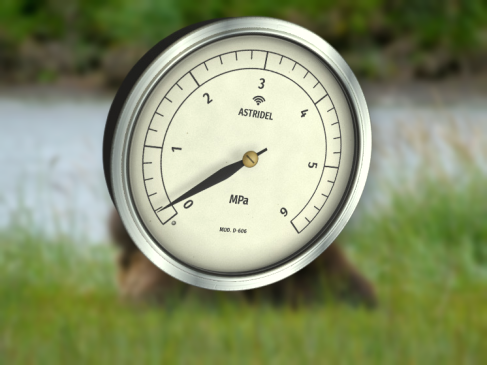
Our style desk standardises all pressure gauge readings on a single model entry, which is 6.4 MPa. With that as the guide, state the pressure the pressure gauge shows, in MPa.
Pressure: 0.2 MPa
